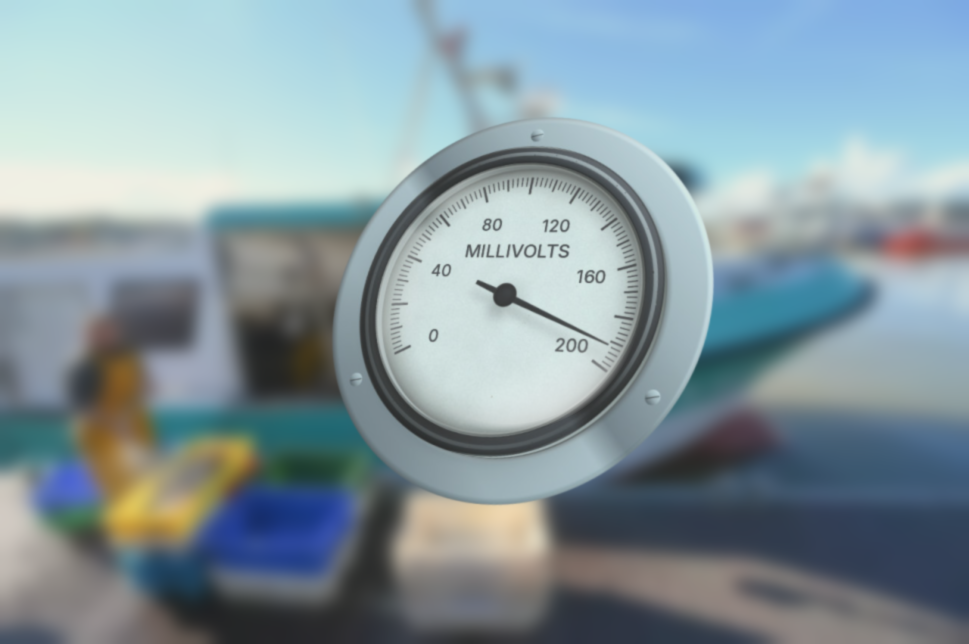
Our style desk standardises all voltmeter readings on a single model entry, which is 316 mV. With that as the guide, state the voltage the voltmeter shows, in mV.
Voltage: 192 mV
